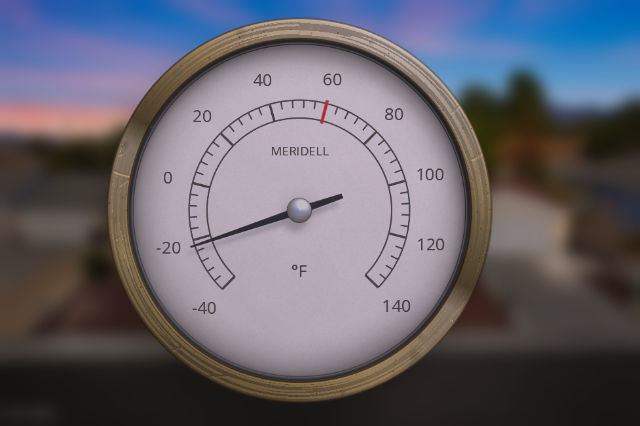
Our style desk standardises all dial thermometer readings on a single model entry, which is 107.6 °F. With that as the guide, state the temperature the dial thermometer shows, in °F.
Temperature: -22 °F
